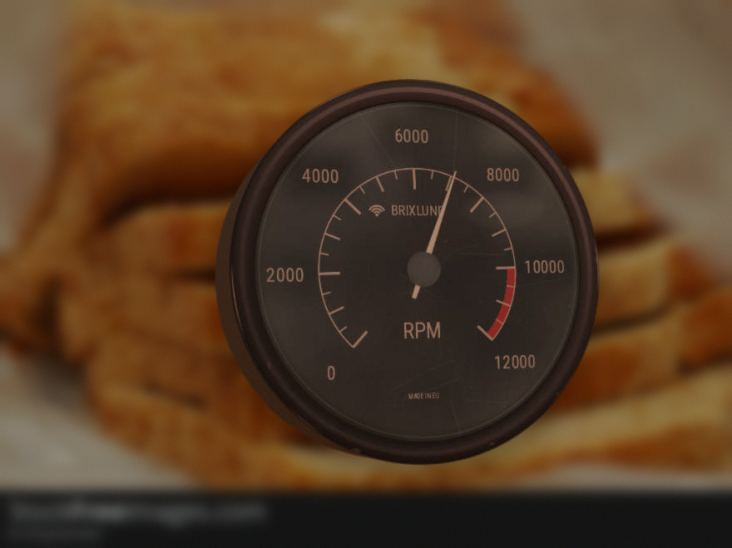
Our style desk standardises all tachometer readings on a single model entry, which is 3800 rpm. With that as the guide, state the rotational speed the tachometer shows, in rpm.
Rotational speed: 7000 rpm
